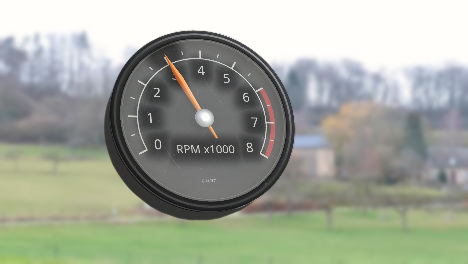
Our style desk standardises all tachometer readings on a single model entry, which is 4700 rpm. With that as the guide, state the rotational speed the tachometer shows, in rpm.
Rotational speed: 3000 rpm
